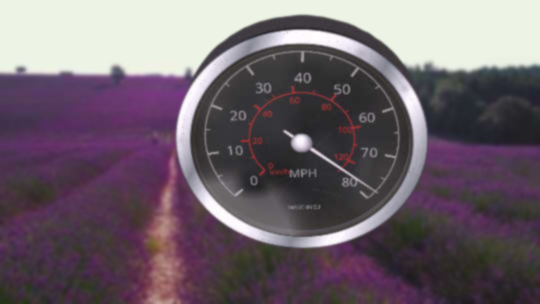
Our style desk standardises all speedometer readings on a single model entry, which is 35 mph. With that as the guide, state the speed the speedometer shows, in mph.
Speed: 77.5 mph
